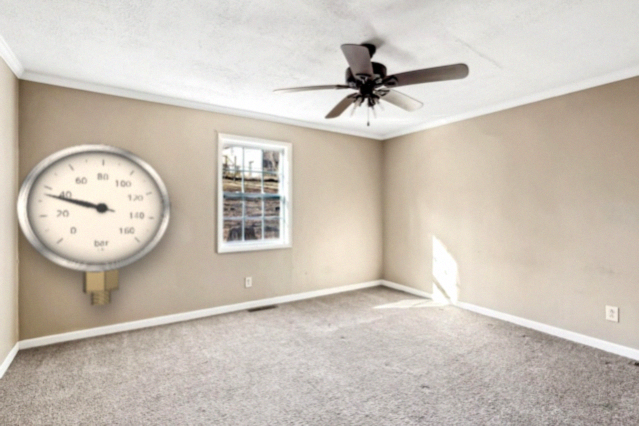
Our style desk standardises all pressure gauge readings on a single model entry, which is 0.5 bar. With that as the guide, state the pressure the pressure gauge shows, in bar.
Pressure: 35 bar
